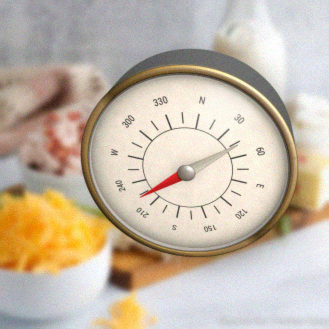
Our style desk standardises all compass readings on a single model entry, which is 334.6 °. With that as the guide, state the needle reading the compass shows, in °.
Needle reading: 225 °
